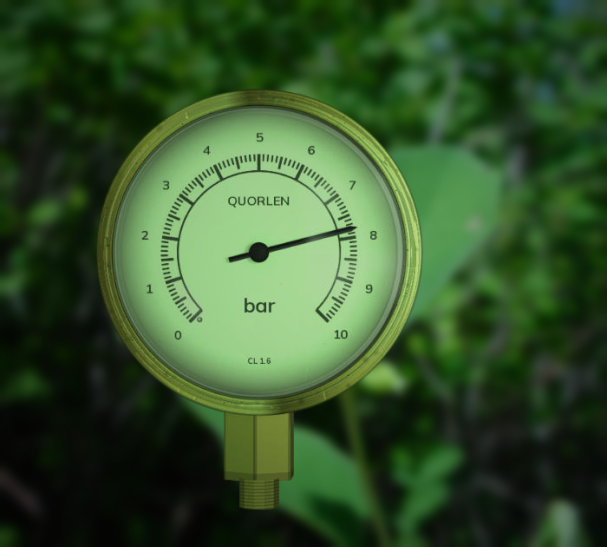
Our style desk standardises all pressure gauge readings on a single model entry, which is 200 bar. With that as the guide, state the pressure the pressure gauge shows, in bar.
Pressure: 7.8 bar
